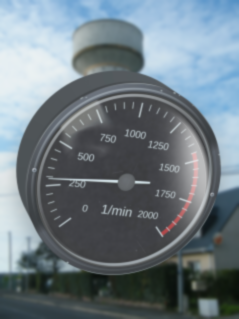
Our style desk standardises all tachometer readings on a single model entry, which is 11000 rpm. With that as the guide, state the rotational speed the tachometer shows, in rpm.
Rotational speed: 300 rpm
